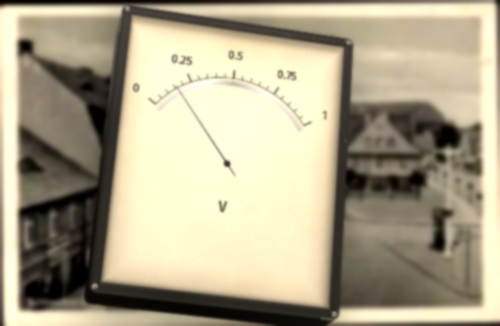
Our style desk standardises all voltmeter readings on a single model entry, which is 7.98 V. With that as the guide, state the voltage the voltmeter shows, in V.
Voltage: 0.15 V
